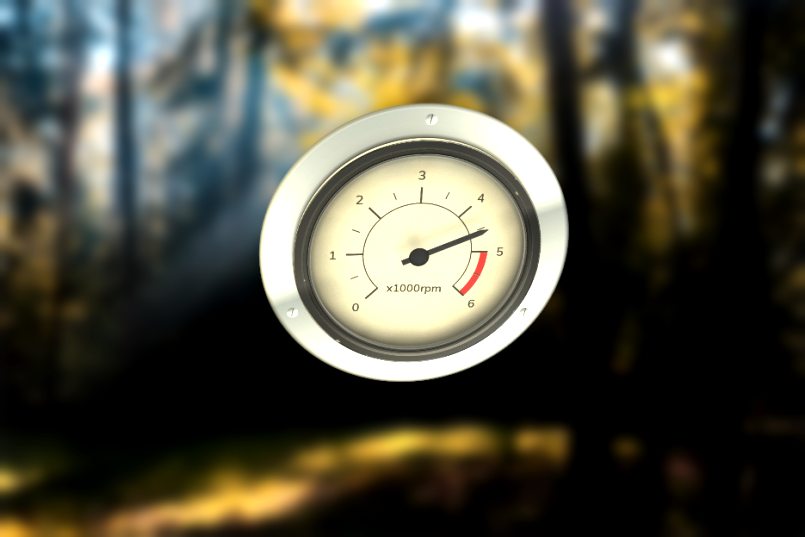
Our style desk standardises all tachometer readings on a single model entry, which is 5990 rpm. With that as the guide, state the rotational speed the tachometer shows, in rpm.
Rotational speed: 4500 rpm
